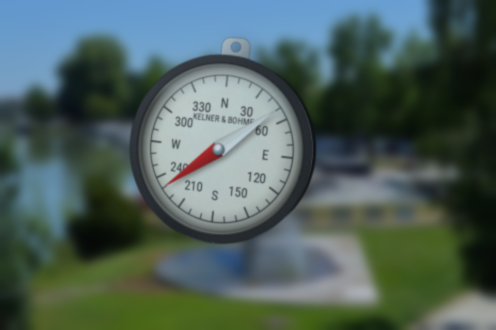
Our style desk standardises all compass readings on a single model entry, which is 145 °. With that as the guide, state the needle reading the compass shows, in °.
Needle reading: 230 °
